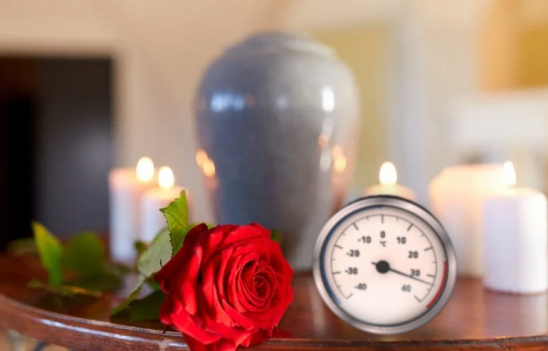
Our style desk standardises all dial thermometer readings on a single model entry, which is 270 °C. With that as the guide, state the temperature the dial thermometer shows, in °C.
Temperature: 32.5 °C
